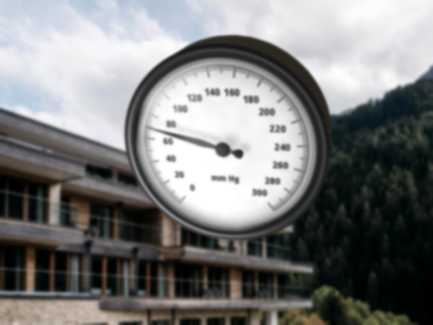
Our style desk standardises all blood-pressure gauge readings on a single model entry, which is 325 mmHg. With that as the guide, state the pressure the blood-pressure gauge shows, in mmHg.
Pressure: 70 mmHg
